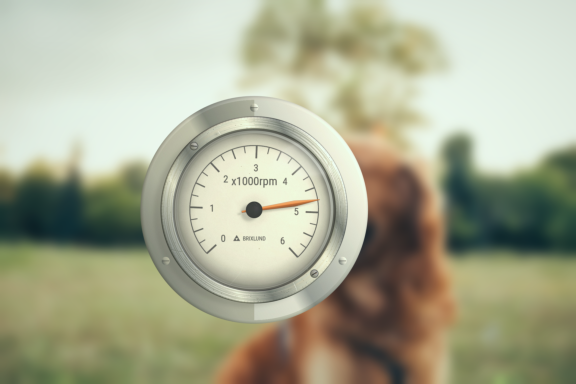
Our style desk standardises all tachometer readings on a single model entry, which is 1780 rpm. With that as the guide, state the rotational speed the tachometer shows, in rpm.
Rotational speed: 4750 rpm
